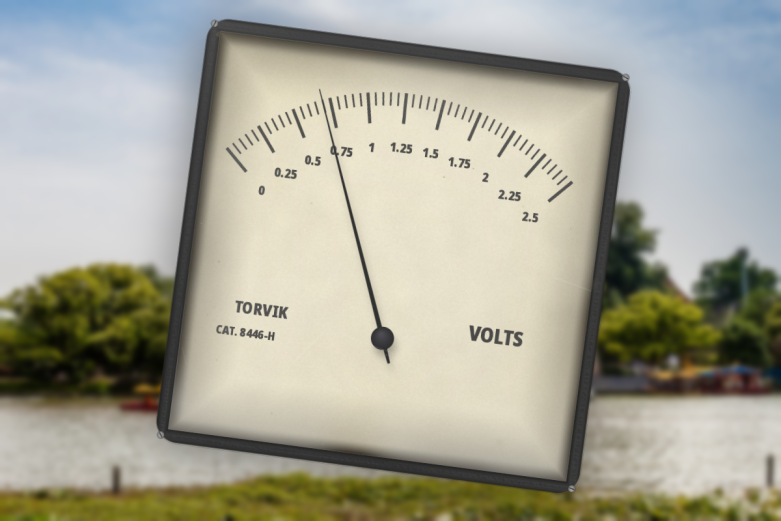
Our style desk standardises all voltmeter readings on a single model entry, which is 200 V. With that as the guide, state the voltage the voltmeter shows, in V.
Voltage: 0.7 V
